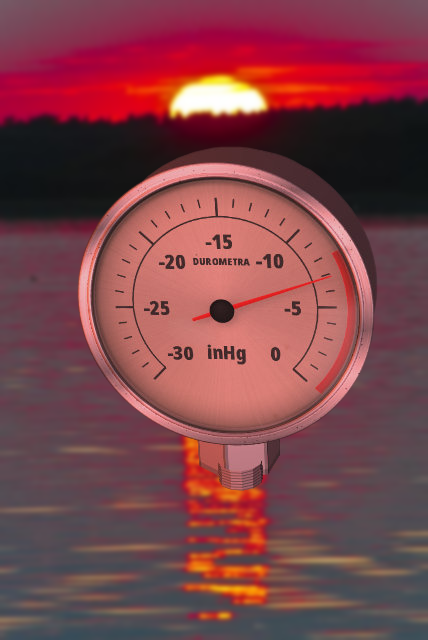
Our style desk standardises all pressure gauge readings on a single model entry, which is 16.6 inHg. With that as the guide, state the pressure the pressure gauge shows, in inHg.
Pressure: -7 inHg
